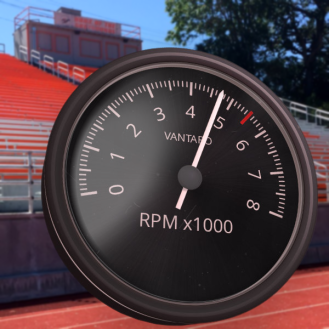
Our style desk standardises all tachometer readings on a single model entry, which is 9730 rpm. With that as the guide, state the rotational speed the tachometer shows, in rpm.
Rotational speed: 4700 rpm
